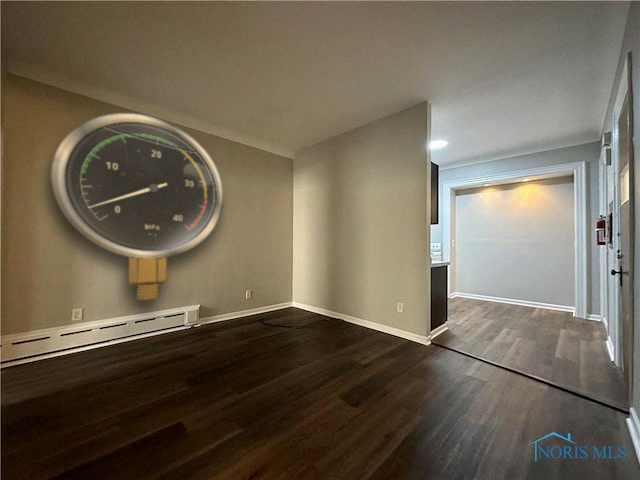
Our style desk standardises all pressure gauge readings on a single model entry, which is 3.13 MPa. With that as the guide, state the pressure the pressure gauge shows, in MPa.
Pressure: 2 MPa
